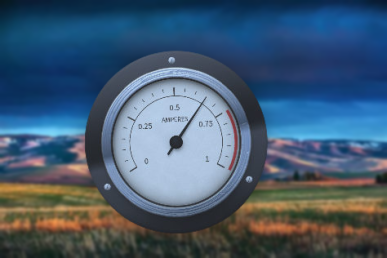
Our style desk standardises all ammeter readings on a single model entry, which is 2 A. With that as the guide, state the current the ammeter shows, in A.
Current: 0.65 A
